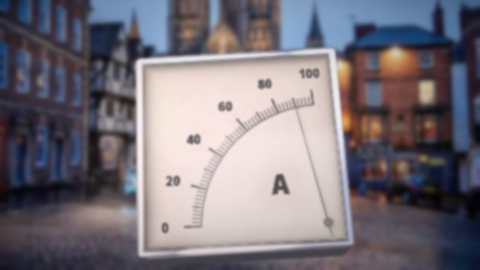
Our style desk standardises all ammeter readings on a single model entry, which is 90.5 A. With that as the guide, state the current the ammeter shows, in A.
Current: 90 A
